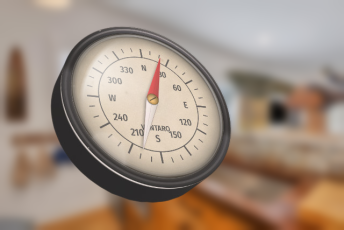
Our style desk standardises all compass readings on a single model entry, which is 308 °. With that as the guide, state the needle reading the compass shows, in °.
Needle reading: 20 °
